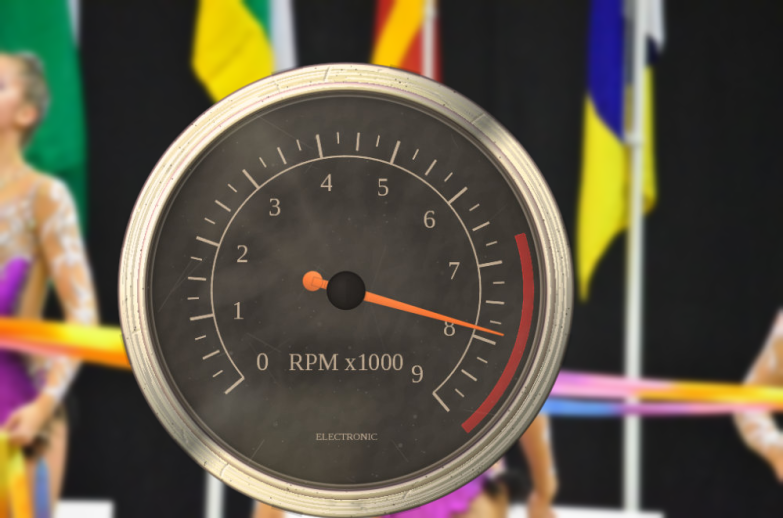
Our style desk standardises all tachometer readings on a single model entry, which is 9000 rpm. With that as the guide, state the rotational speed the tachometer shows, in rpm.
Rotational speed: 7875 rpm
